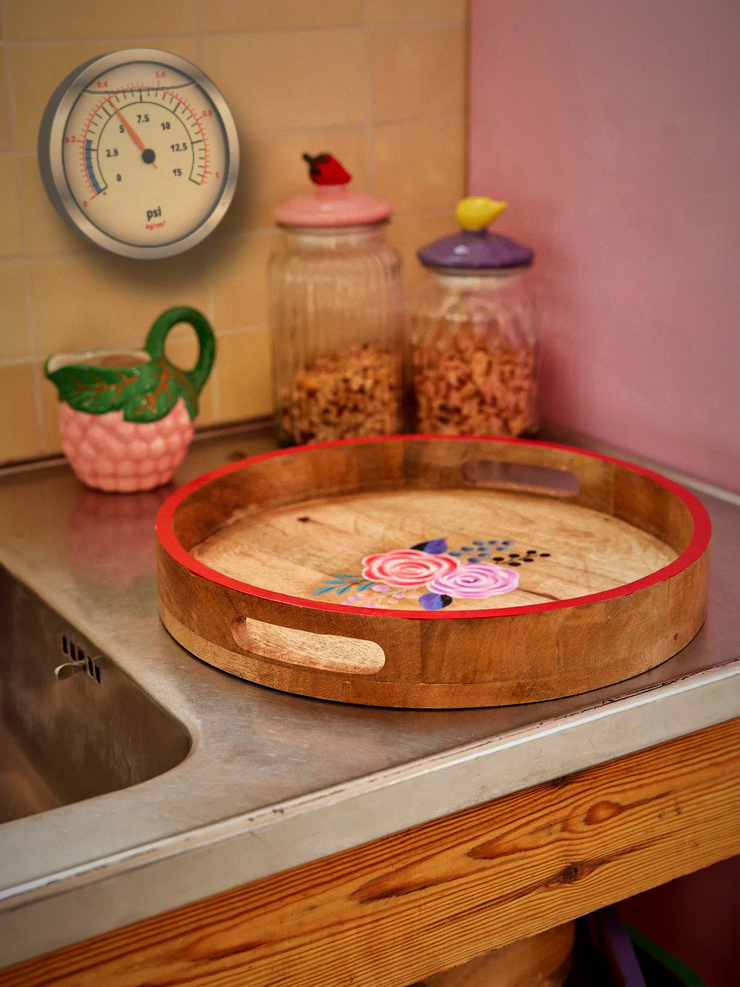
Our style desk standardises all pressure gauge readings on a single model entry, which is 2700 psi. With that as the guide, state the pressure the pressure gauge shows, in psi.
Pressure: 5.5 psi
